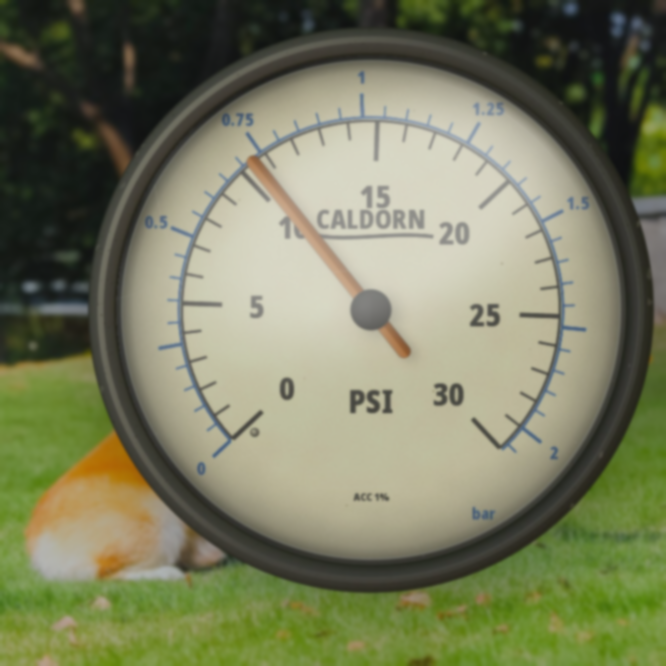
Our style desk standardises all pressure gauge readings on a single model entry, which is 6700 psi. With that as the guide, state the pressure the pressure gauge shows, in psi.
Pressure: 10.5 psi
